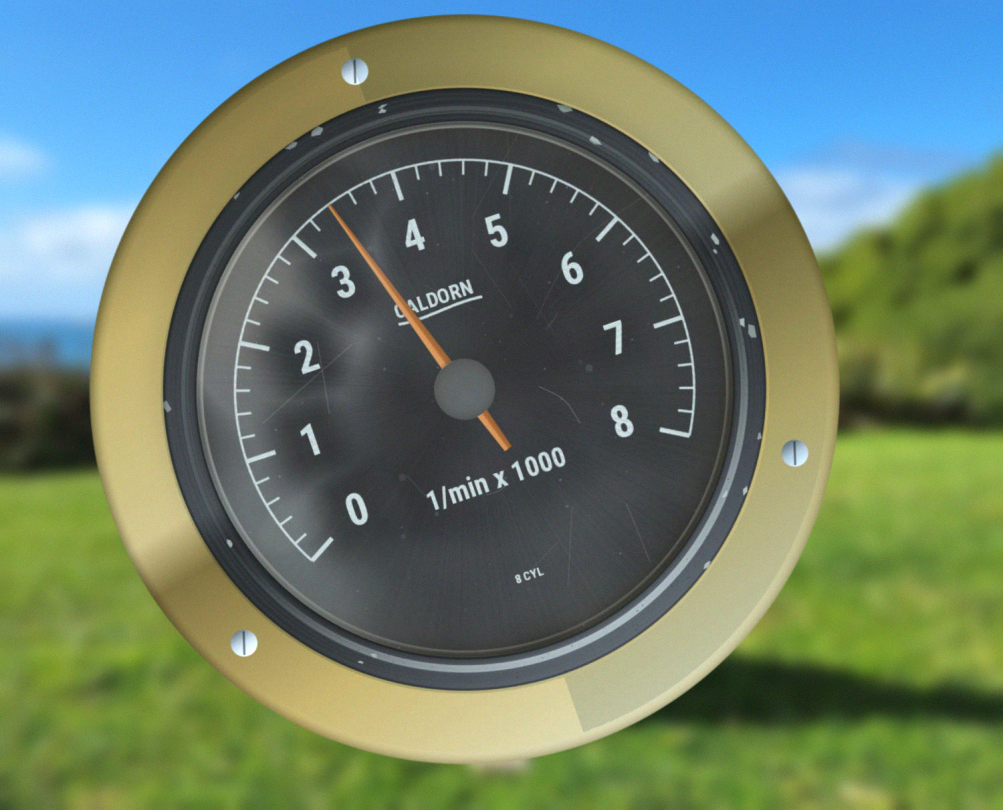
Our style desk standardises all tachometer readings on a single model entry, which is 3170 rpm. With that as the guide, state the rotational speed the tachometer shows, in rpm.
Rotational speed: 3400 rpm
